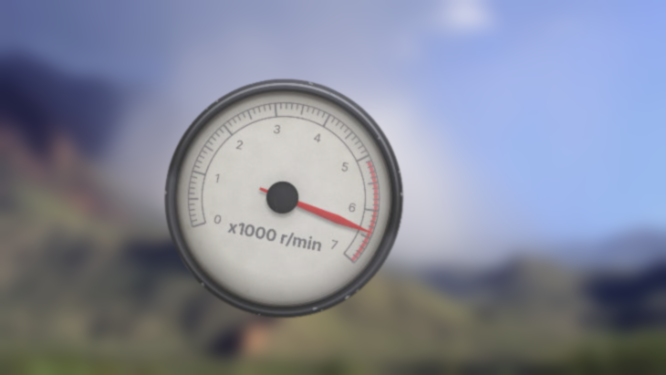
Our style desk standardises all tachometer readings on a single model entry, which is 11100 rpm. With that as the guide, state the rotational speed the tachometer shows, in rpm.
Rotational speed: 6400 rpm
